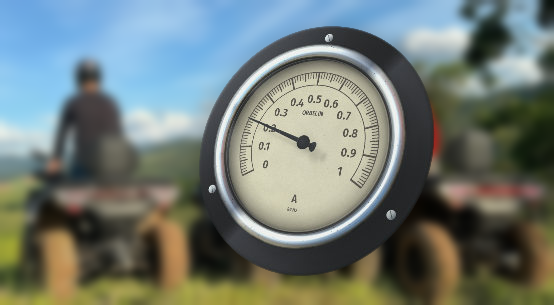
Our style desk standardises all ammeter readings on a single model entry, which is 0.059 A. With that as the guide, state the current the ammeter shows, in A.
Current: 0.2 A
